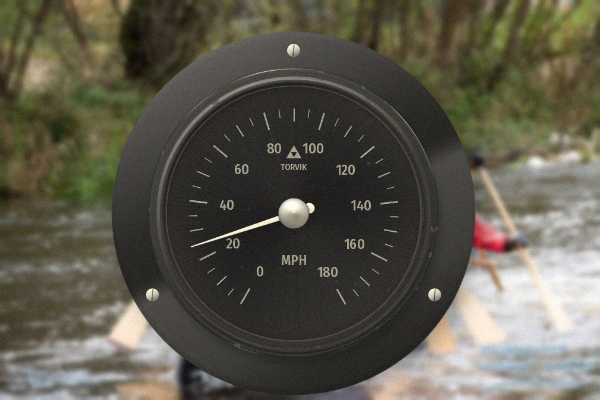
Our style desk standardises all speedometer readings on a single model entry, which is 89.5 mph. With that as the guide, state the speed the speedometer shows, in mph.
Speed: 25 mph
